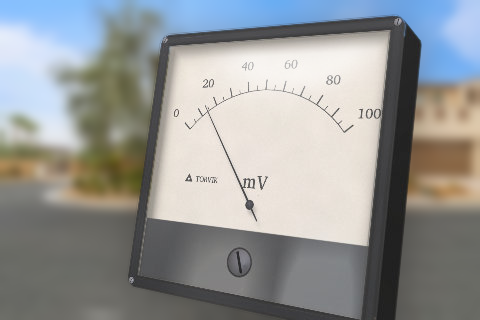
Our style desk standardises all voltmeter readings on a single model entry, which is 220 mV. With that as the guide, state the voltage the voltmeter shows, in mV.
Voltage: 15 mV
